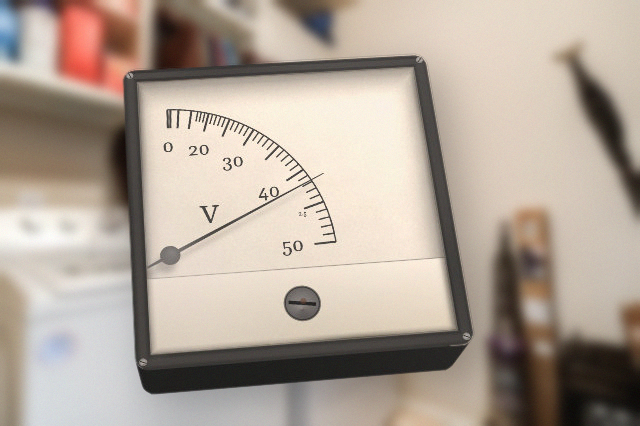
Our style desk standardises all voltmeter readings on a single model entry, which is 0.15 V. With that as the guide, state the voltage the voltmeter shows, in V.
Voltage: 42 V
